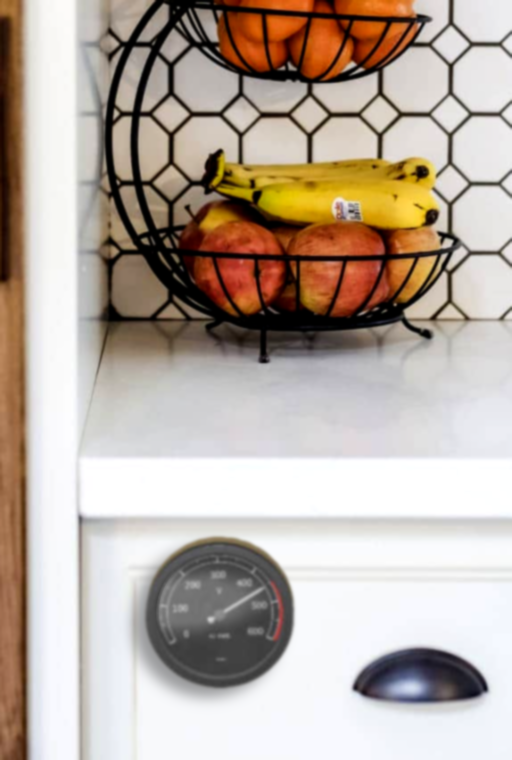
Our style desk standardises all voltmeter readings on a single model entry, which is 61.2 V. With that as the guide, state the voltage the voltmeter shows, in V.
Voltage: 450 V
